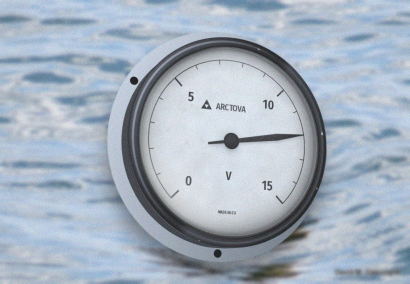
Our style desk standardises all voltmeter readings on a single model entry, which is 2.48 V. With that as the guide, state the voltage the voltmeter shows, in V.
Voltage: 12 V
